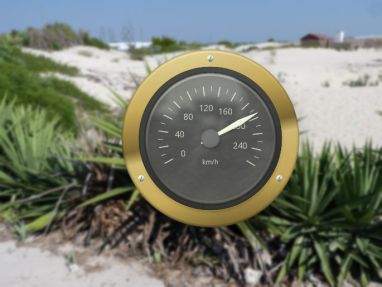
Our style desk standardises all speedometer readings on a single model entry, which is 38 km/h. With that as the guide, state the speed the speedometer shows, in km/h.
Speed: 195 km/h
